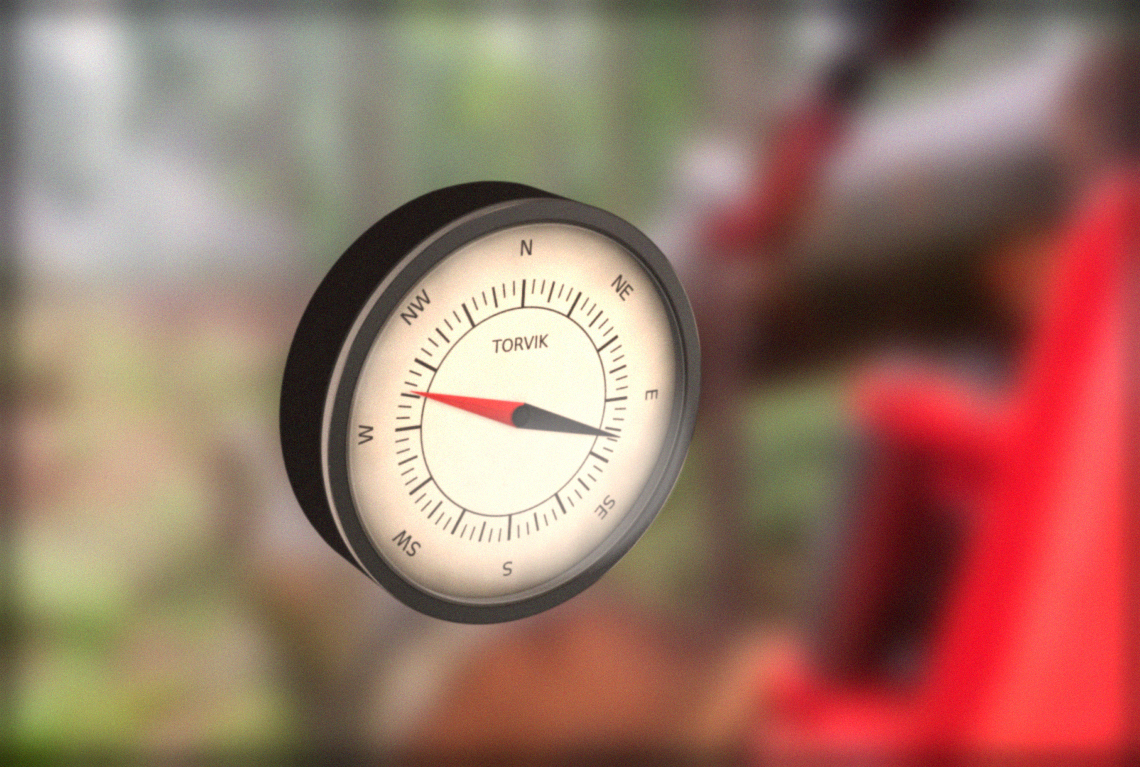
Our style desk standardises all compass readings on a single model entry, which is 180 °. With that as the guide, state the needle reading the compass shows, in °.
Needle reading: 287.5 °
